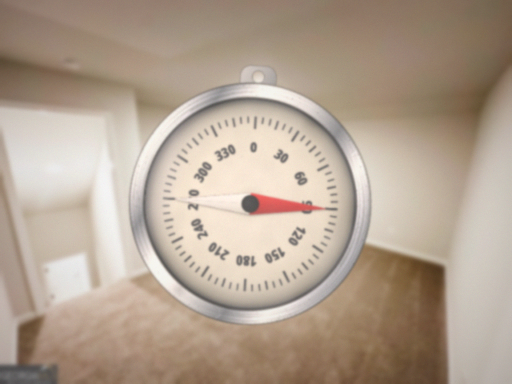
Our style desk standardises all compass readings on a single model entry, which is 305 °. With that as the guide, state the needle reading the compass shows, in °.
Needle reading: 90 °
